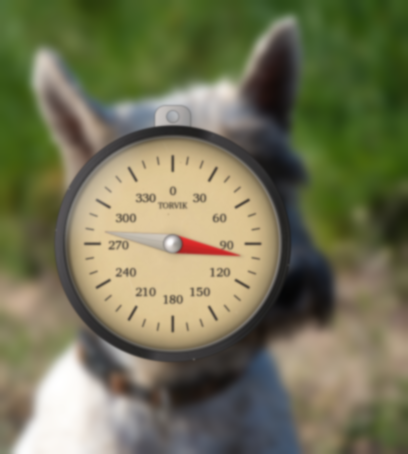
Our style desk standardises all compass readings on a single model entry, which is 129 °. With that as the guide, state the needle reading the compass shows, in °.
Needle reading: 100 °
